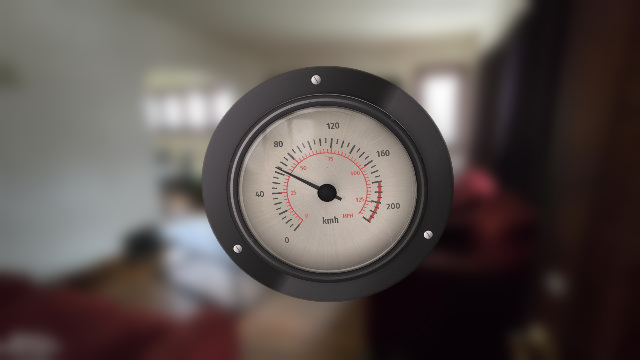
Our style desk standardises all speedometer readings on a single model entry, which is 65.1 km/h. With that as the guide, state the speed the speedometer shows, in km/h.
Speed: 65 km/h
